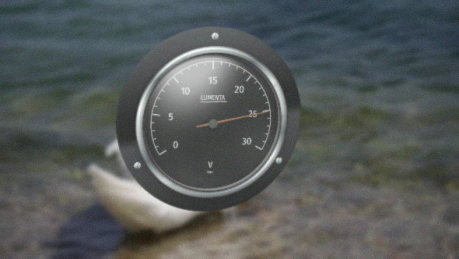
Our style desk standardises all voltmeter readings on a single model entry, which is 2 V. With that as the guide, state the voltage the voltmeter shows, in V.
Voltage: 25 V
